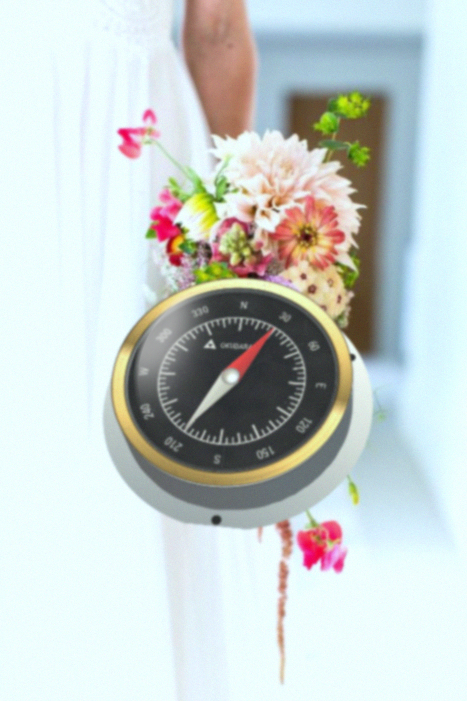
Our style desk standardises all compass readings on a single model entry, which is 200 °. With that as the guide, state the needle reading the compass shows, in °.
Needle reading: 30 °
